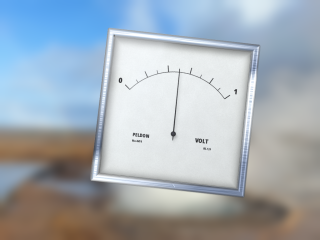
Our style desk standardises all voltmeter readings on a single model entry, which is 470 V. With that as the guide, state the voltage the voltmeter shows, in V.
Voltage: 0.5 V
